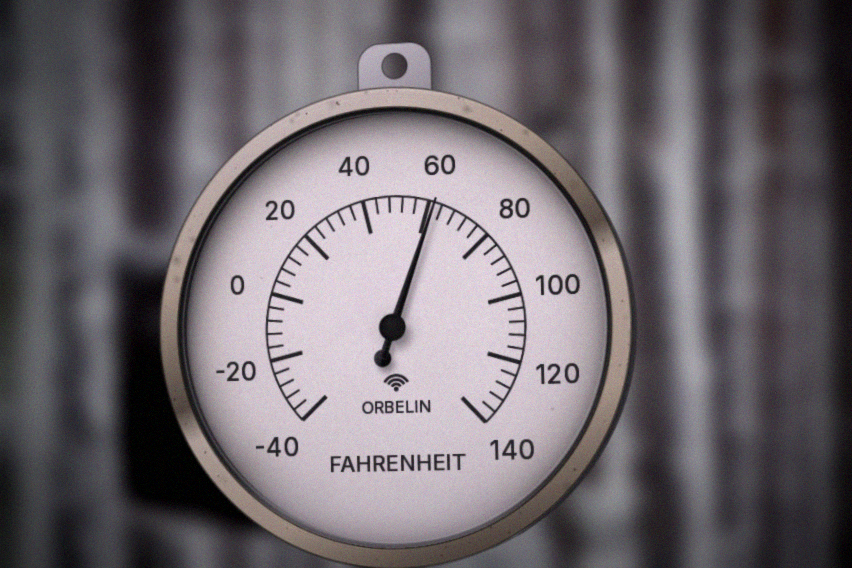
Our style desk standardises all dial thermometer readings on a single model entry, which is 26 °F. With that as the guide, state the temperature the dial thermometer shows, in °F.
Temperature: 62 °F
